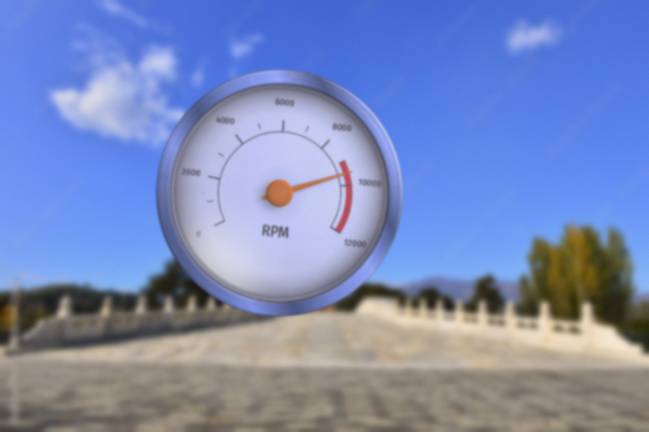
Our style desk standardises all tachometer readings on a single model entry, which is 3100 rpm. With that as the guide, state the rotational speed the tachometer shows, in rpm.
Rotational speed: 9500 rpm
